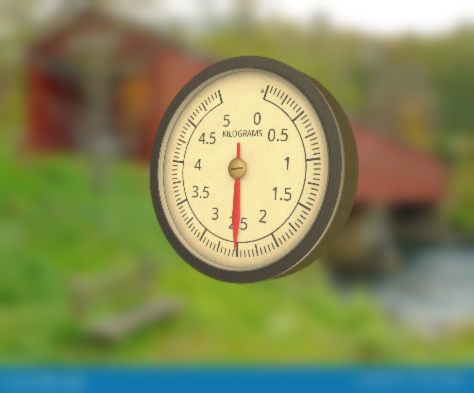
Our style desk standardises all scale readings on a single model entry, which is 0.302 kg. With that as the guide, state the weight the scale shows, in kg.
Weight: 2.5 kg
